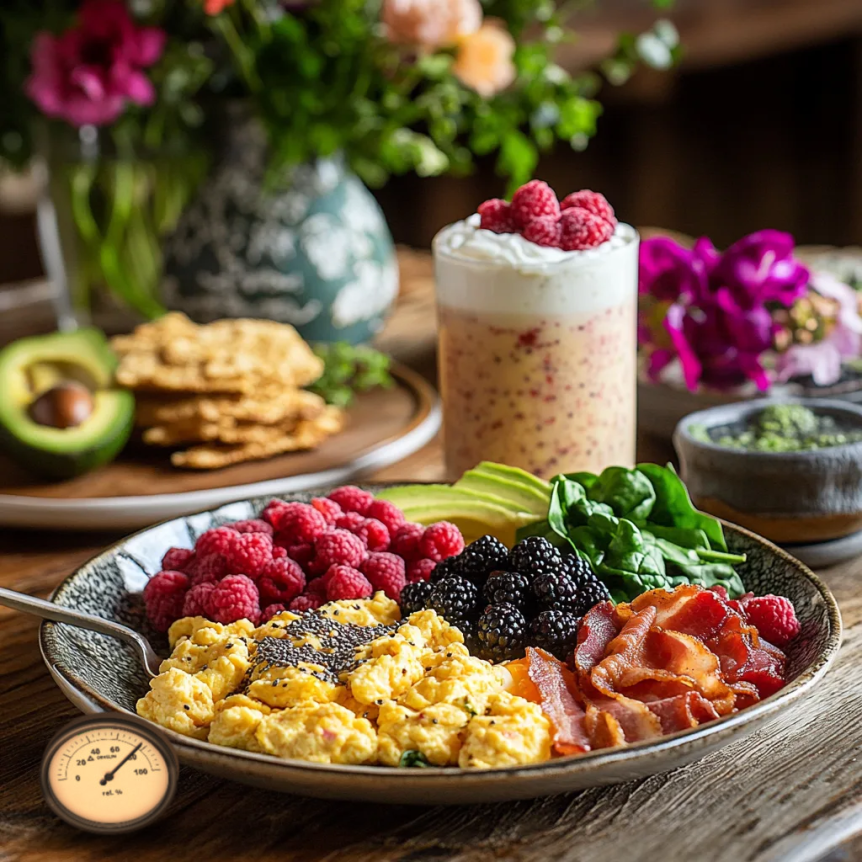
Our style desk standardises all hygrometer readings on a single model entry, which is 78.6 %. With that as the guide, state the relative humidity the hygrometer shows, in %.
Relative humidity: 76 %
